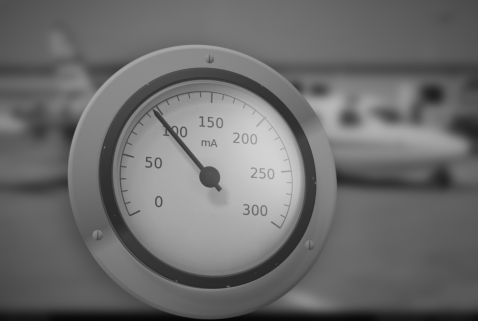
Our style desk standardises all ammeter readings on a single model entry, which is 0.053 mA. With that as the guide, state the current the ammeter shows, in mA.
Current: 95 mA
